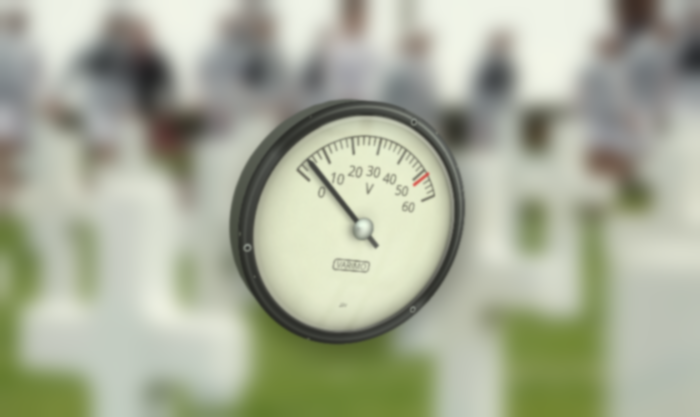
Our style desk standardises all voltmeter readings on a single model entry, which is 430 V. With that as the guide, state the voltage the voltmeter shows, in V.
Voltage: 4 V
